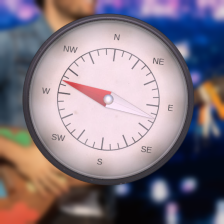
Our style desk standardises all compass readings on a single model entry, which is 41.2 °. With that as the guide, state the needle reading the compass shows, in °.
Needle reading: 285 °
